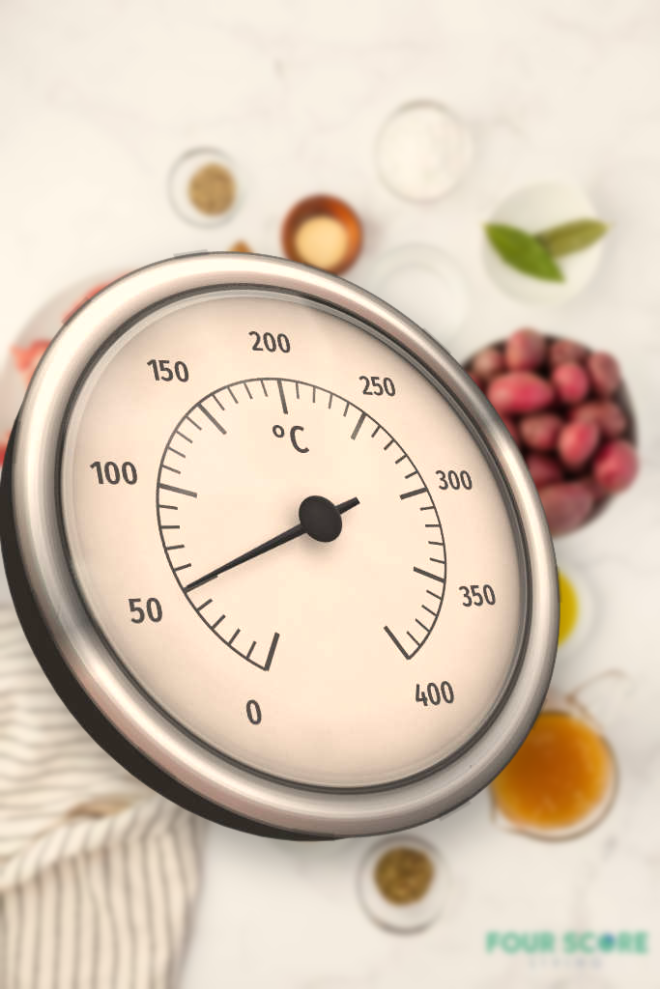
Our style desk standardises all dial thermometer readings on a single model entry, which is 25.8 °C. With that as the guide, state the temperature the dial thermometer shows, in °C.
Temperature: 50 °C
